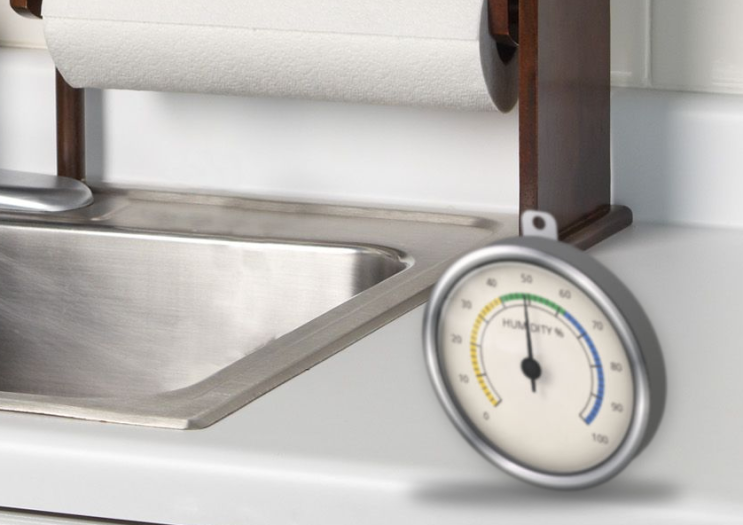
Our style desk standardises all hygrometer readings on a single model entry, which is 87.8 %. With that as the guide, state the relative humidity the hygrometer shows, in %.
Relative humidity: 50 %
